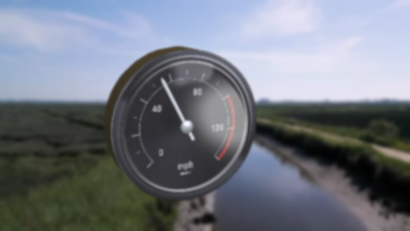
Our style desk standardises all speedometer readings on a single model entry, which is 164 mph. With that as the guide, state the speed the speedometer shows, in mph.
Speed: 55 mph
